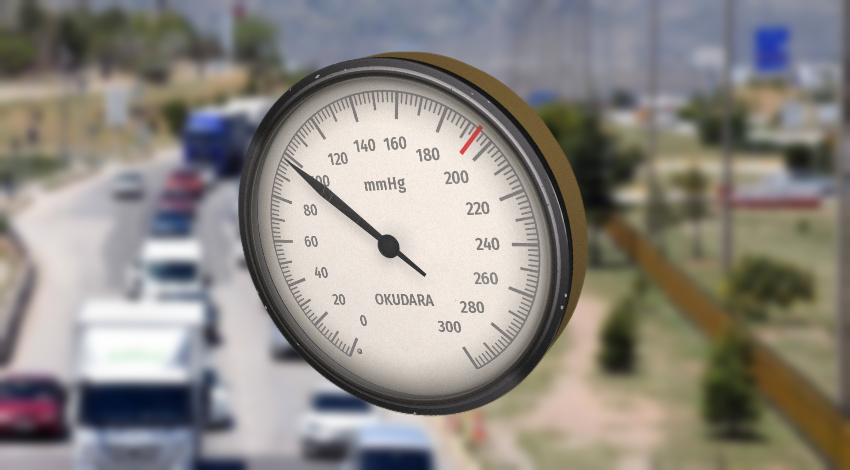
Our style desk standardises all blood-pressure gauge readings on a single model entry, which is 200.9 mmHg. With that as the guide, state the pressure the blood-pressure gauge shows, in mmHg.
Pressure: 100 mmHg
